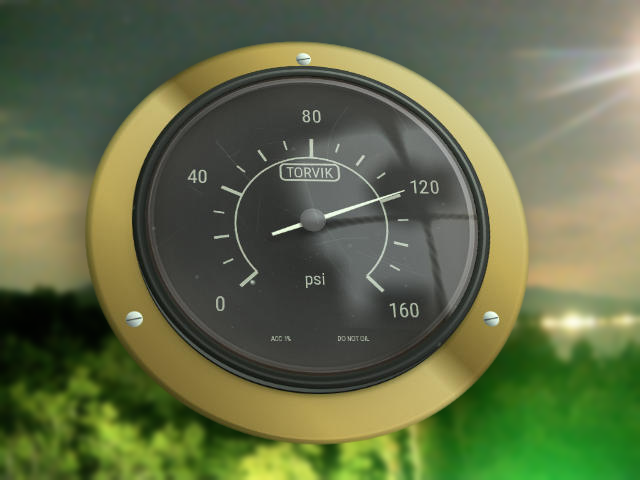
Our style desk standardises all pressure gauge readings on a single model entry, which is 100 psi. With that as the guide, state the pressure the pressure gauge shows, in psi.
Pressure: 120 psi
